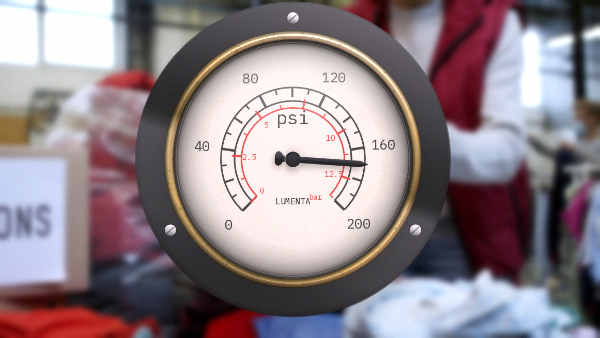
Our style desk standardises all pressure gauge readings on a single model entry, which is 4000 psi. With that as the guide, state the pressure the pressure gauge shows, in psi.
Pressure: 170 psi
